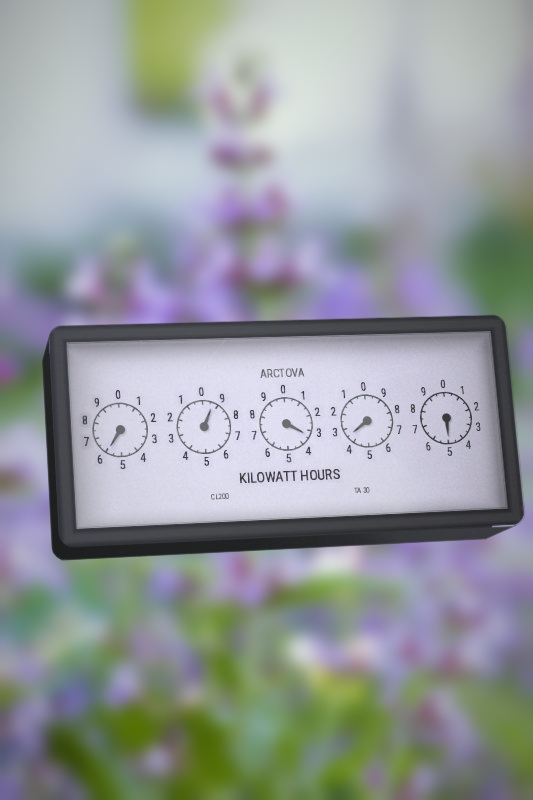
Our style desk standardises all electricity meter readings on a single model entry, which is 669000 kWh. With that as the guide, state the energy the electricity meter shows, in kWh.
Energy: 59335 kWh
